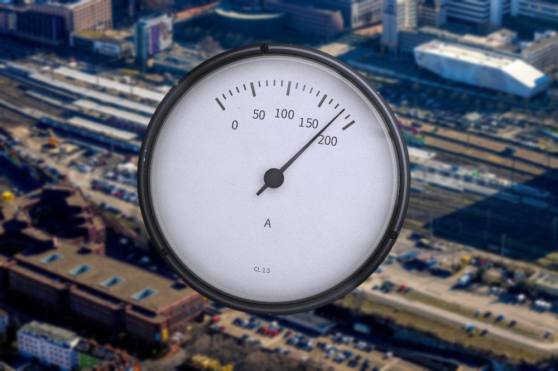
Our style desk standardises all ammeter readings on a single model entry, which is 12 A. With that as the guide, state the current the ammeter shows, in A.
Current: 180 A
